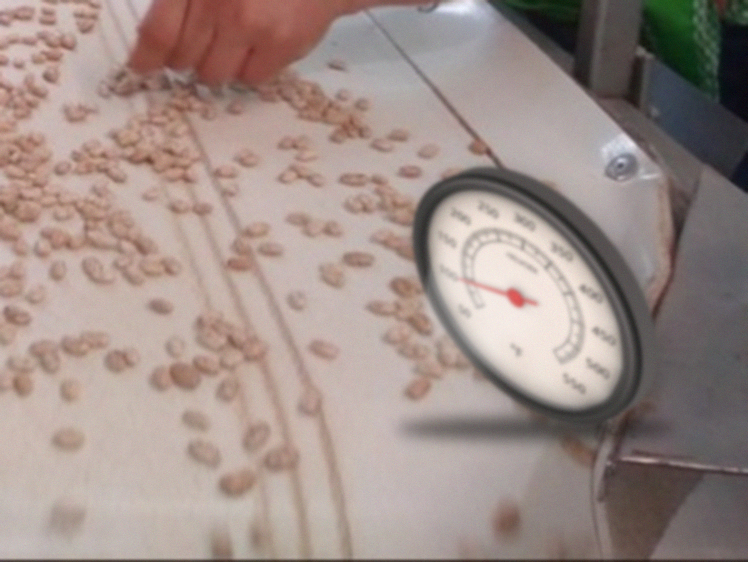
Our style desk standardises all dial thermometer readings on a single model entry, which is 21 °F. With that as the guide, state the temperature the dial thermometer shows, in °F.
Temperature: 100 °F
